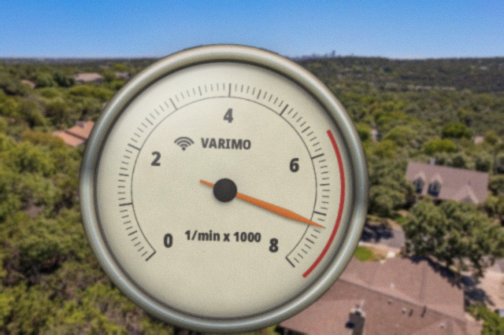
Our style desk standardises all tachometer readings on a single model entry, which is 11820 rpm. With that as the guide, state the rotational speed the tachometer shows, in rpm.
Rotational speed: 7200 rpm
